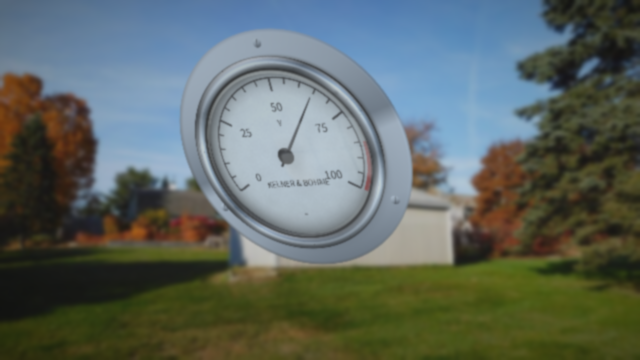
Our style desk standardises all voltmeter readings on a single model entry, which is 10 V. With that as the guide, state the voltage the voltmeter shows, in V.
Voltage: 65 V
